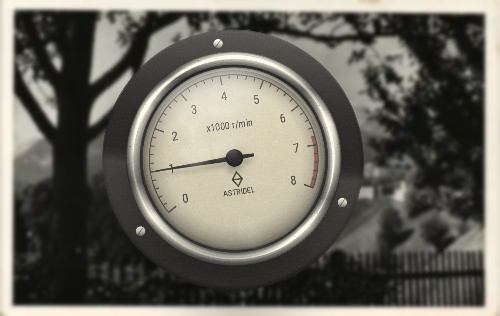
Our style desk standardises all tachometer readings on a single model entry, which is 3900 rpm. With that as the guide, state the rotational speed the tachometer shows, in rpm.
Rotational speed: 1000 rpm
